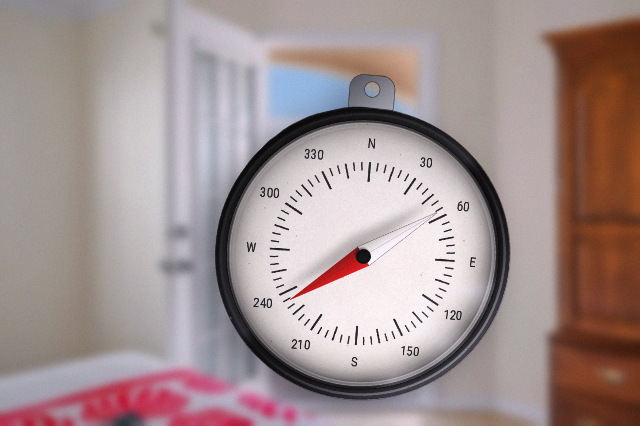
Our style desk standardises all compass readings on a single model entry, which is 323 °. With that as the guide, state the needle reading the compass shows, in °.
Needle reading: 235 °
